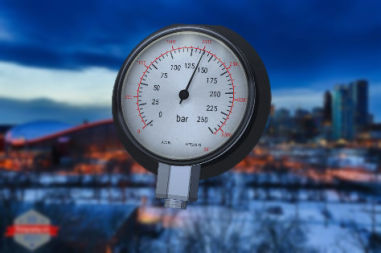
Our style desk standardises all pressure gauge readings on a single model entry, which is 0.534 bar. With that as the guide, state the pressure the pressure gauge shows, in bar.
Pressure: 140 bar
